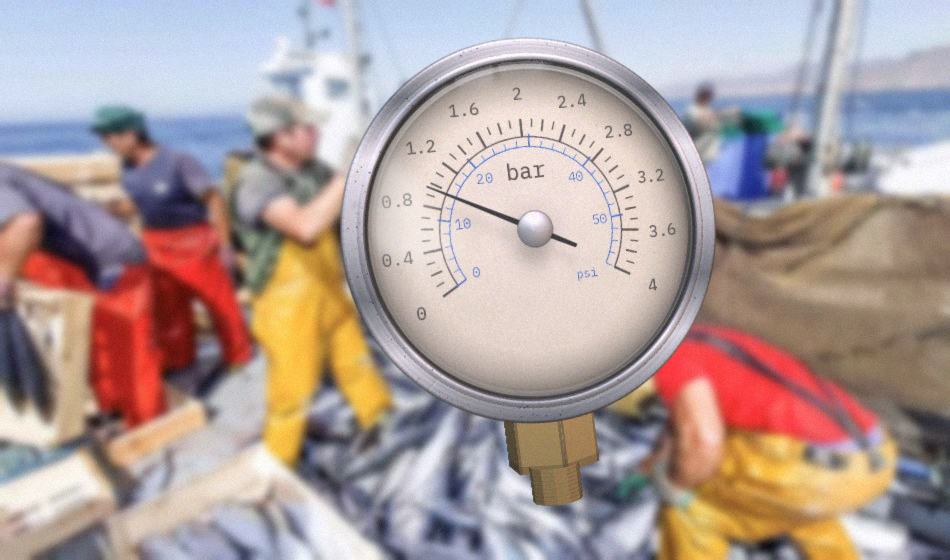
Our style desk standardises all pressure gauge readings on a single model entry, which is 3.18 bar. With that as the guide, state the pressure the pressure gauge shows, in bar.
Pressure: 0.95 bar
